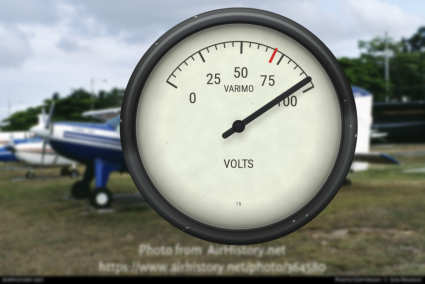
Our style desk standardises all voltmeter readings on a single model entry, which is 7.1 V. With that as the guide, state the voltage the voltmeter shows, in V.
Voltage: 95 V
